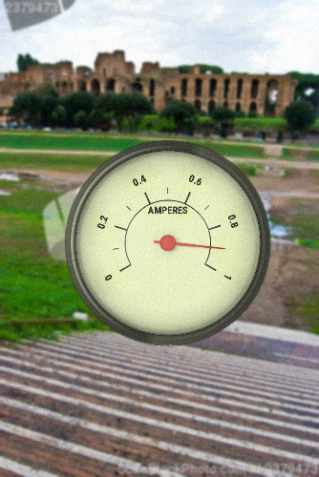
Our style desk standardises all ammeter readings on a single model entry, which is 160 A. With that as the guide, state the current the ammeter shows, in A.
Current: 0.9 A
